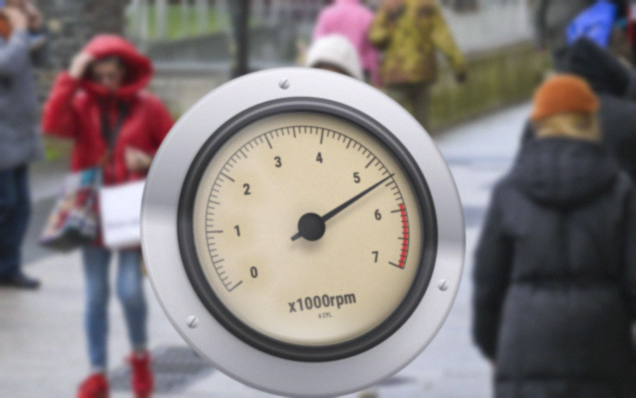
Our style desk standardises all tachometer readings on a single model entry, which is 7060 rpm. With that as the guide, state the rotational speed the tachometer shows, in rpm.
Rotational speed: 5400 rpm
